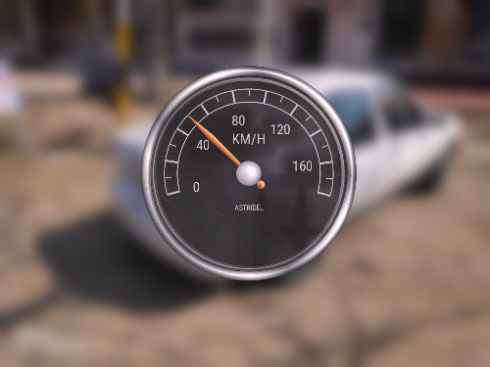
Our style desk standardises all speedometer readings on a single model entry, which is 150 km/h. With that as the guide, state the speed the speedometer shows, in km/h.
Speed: 50 km/h
